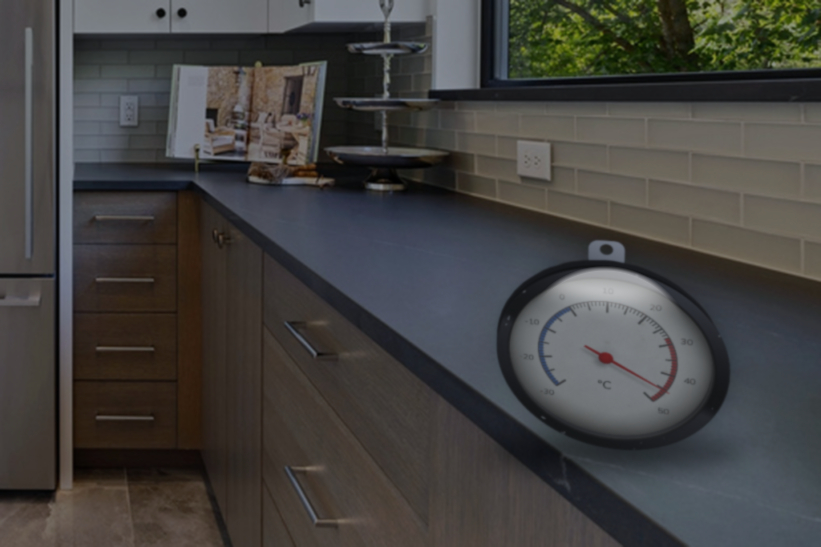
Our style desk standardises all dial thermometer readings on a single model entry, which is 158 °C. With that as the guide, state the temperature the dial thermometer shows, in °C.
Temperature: 45 °C
